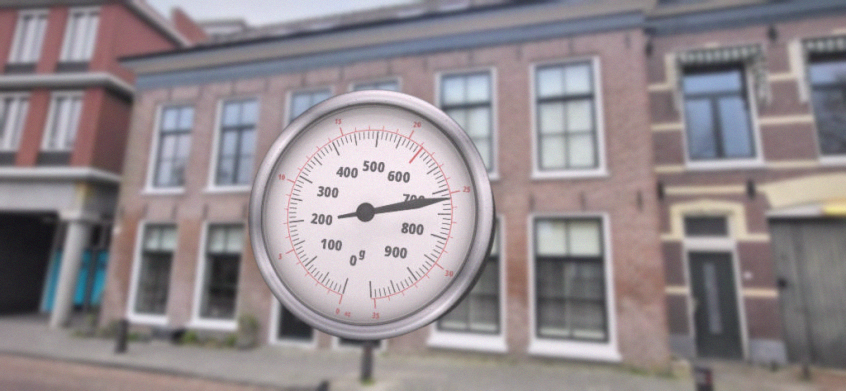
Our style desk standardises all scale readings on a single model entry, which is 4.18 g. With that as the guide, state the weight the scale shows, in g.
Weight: 720 g
